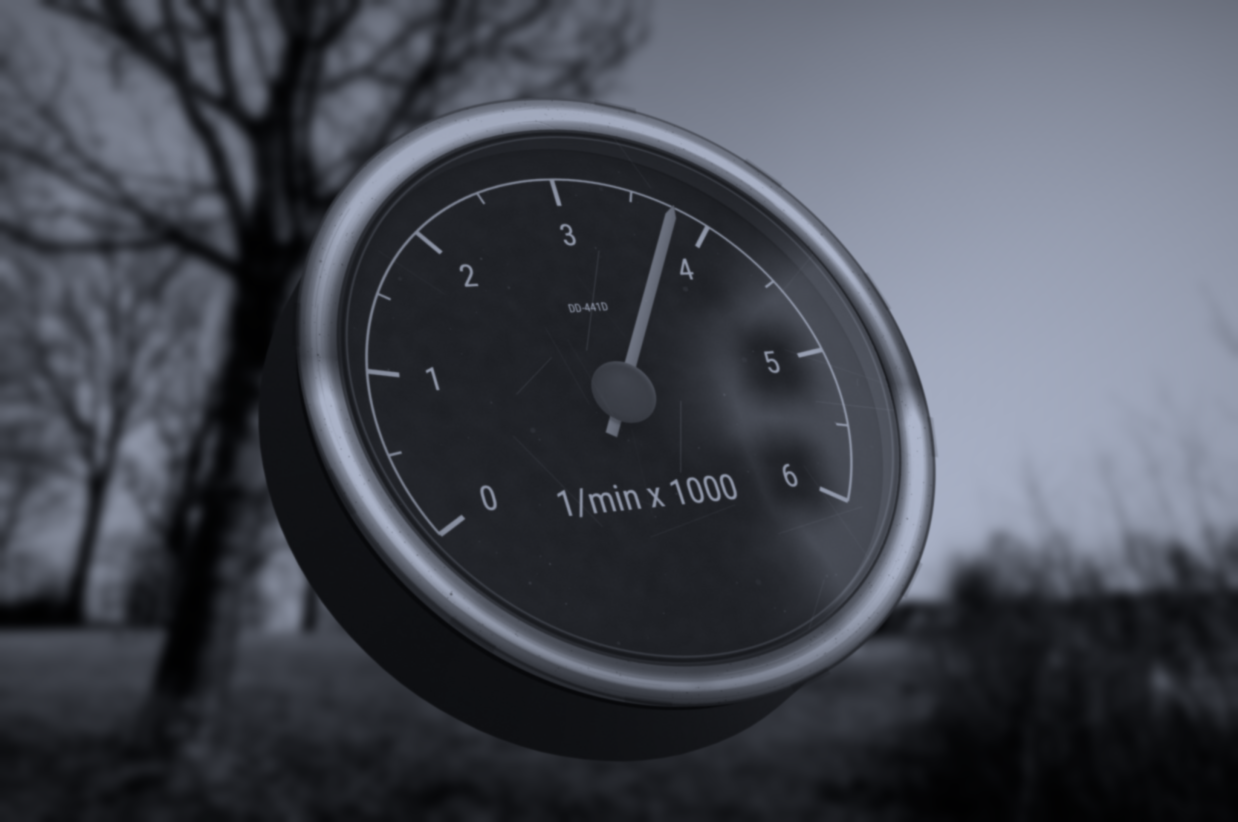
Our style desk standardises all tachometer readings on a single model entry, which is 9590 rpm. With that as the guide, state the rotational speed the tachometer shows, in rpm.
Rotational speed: 3750 rpm
